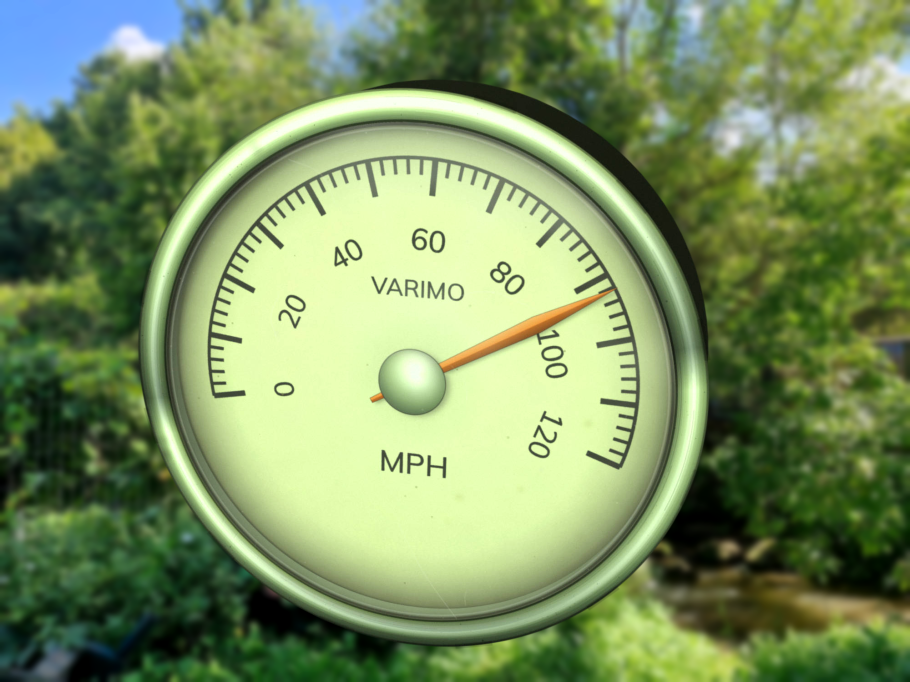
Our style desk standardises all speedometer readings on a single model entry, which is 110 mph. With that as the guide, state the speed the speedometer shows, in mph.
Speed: 92 mph
